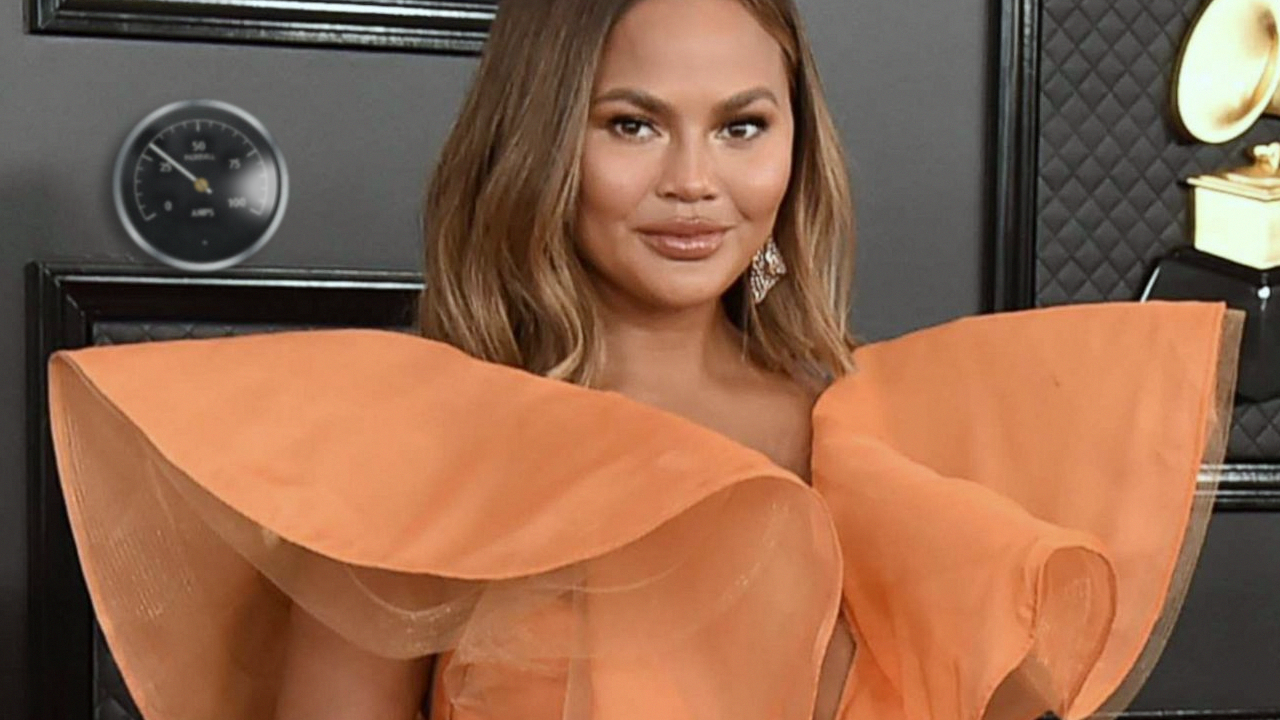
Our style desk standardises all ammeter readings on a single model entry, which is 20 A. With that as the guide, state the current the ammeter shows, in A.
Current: 30 A
